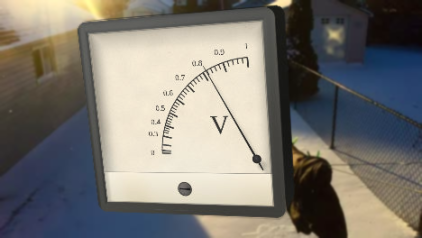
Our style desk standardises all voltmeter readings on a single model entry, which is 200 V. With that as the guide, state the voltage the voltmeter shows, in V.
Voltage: 0.82 V
